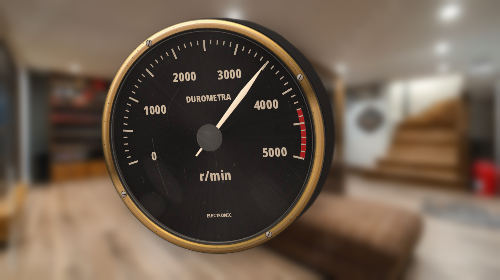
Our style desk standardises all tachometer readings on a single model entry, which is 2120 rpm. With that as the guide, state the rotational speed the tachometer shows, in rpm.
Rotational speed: 3500 rpm
